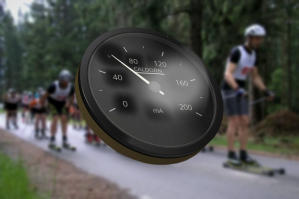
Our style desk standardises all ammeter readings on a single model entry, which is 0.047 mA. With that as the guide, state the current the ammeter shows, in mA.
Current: 60 mA
